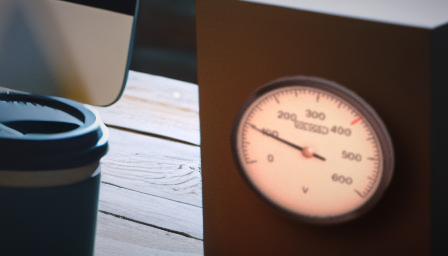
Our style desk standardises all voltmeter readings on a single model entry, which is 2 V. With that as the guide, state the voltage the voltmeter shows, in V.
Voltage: 100 V
